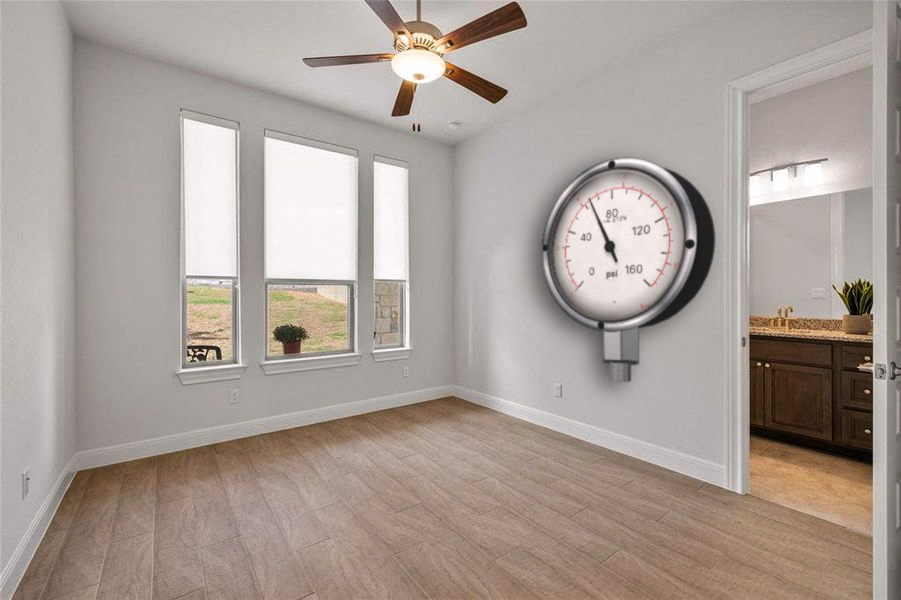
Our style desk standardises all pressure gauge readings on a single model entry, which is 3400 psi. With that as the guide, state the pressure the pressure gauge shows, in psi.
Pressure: 65 psi
